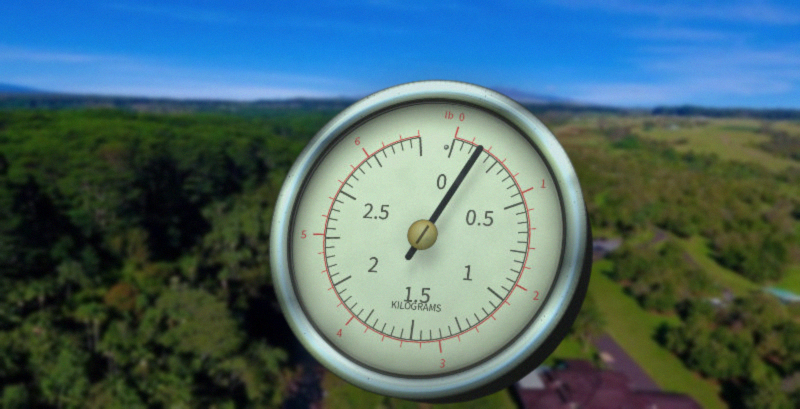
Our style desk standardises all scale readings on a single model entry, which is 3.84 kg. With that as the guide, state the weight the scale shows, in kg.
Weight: 0.15 kg
